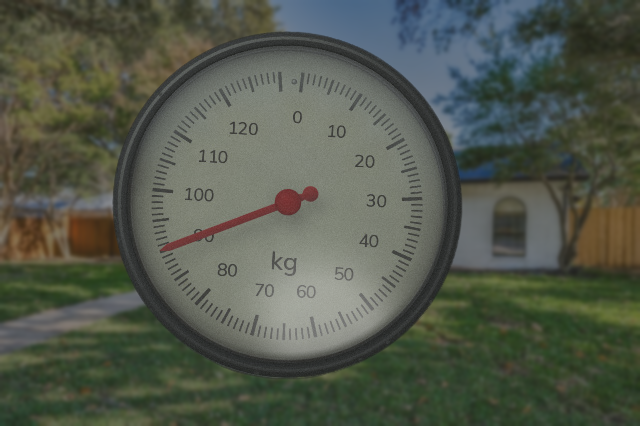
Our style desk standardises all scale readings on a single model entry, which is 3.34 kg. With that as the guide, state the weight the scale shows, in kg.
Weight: 90 kg
